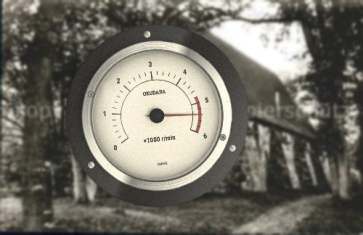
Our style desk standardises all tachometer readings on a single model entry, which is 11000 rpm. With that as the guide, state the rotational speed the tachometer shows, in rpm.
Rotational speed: 5400 rpm
